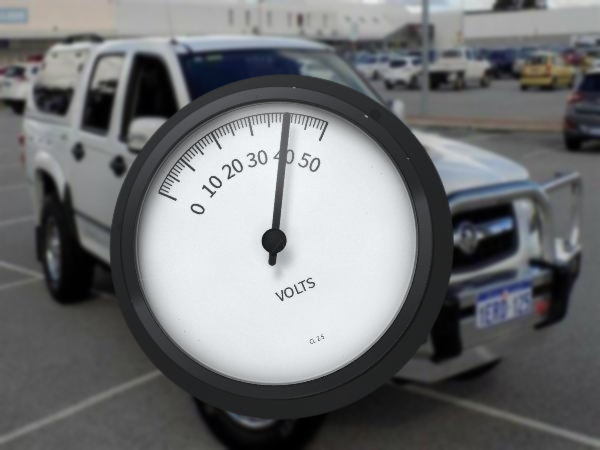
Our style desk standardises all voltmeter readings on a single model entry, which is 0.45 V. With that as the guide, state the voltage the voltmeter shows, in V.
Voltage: 40 V
